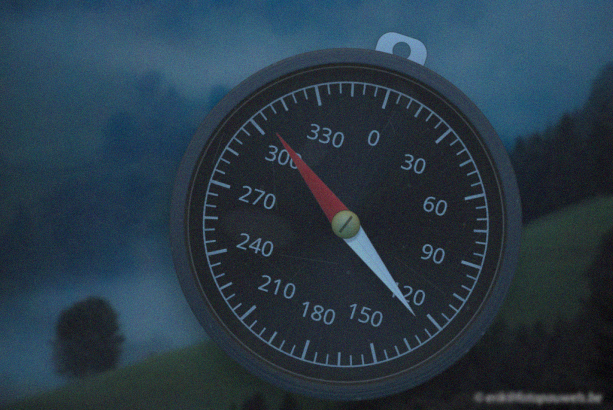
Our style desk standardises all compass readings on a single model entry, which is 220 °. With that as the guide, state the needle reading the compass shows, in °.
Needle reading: 305 °
